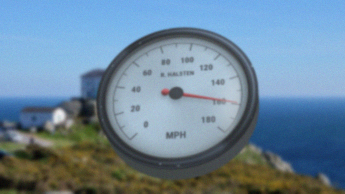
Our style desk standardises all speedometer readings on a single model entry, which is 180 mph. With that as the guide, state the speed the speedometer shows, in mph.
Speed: 160 mph
